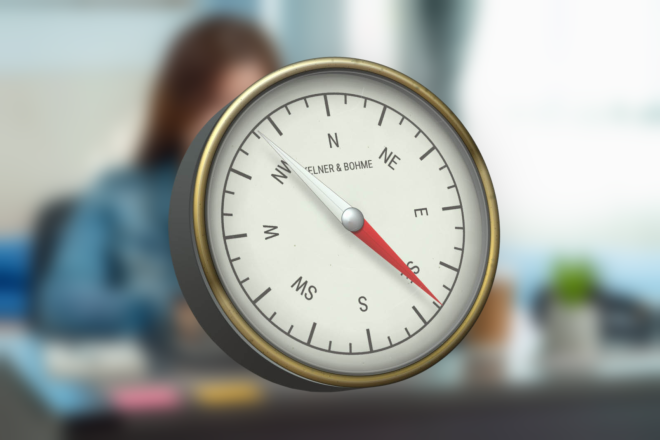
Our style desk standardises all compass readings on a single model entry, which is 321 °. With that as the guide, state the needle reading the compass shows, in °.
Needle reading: 140 °
